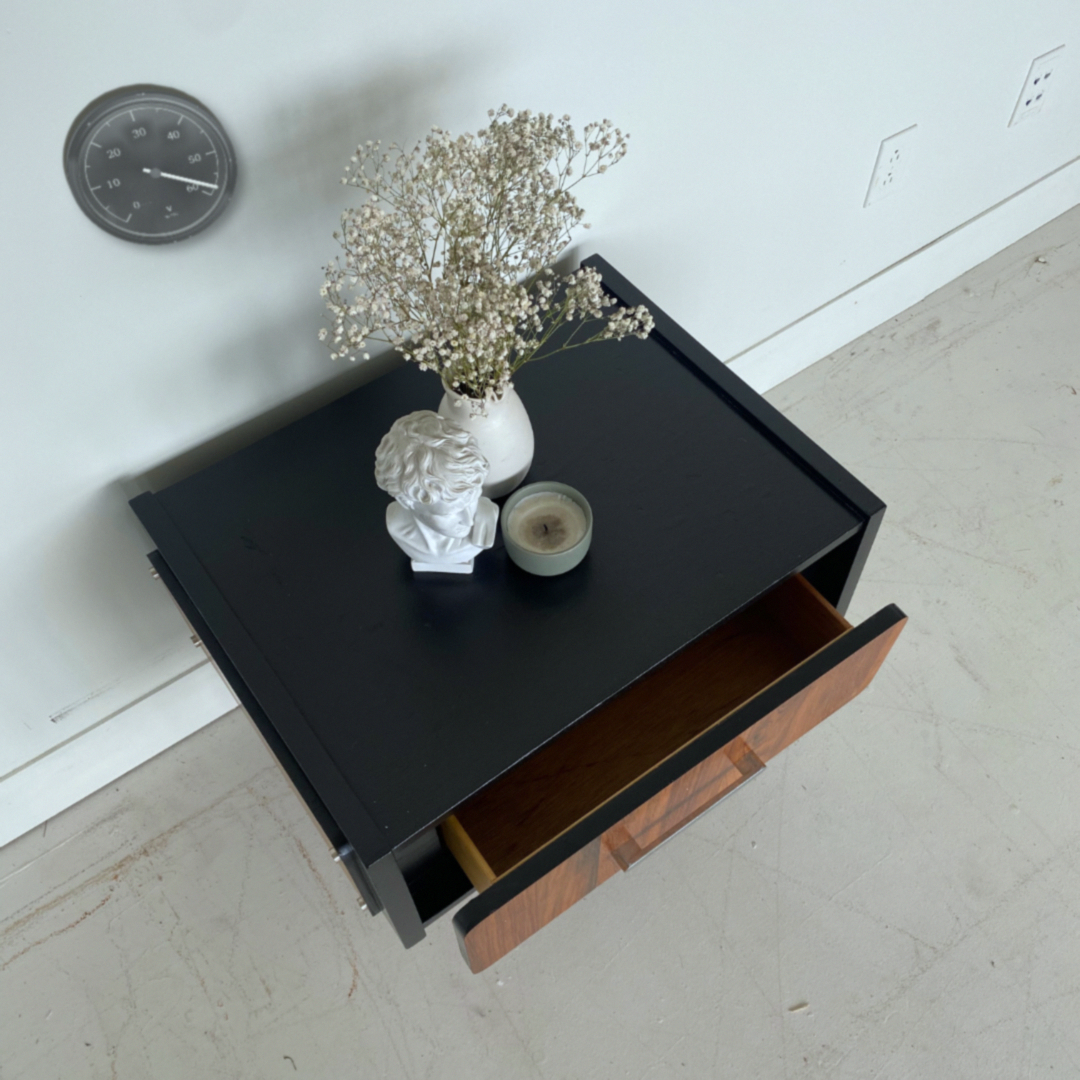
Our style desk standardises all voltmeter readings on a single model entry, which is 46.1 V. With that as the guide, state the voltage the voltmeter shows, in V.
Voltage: 57.5 V
